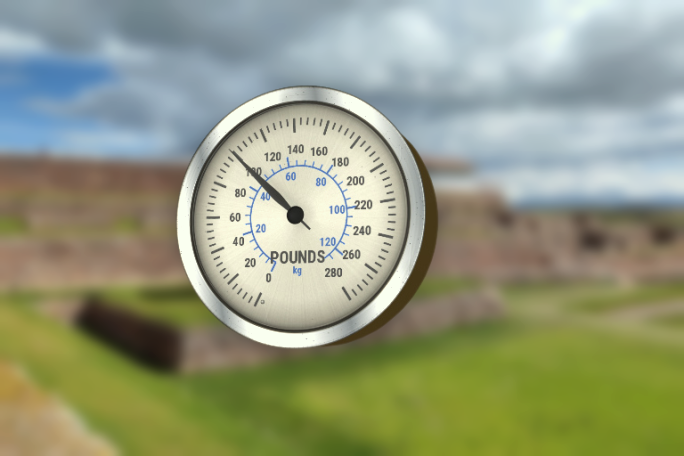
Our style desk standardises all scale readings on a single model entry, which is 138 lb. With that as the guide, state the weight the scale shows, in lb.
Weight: 100 lb
